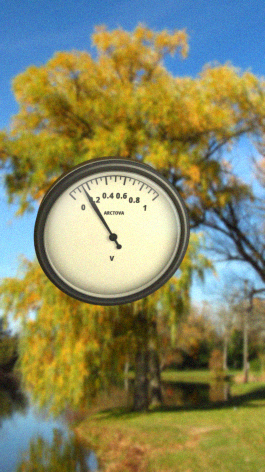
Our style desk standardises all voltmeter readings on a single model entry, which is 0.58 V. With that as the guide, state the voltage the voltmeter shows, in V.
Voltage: 0.15 V
